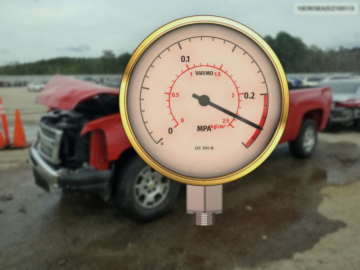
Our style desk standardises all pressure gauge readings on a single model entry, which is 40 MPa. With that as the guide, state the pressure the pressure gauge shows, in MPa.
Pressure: 0.23 MPa
